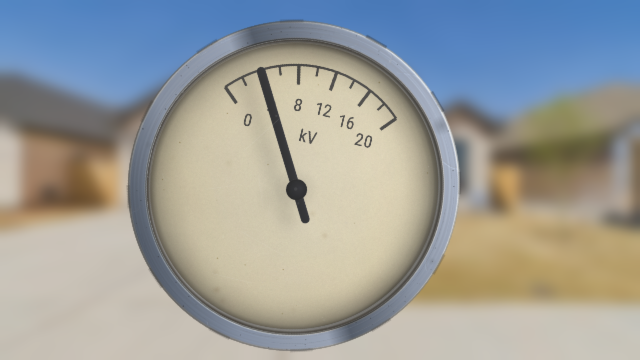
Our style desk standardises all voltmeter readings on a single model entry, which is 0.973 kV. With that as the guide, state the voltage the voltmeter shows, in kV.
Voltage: 4 kV
